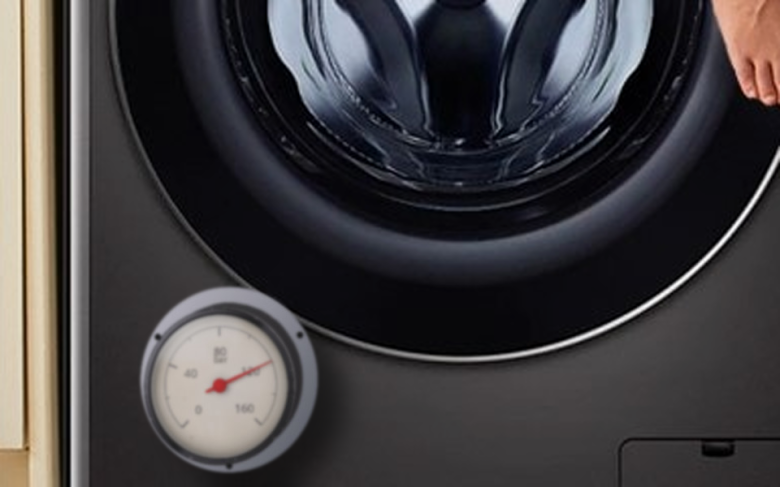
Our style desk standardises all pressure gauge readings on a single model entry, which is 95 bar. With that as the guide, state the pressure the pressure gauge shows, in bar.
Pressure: 120 bar
